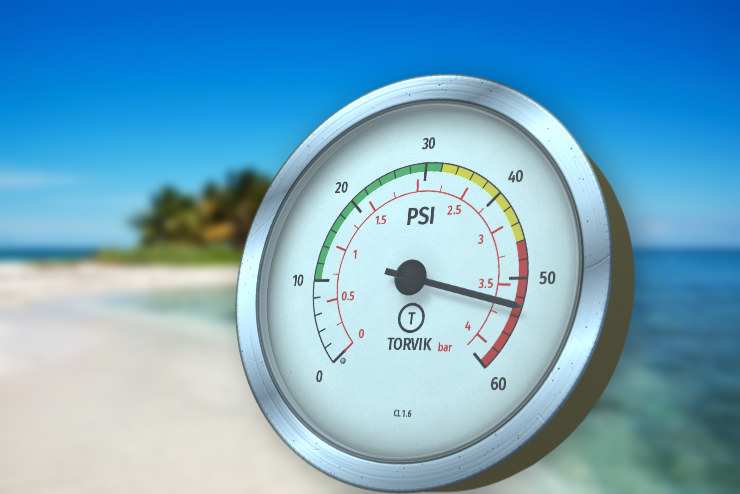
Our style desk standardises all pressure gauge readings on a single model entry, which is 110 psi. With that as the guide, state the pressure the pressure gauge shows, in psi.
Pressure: 53 psi
